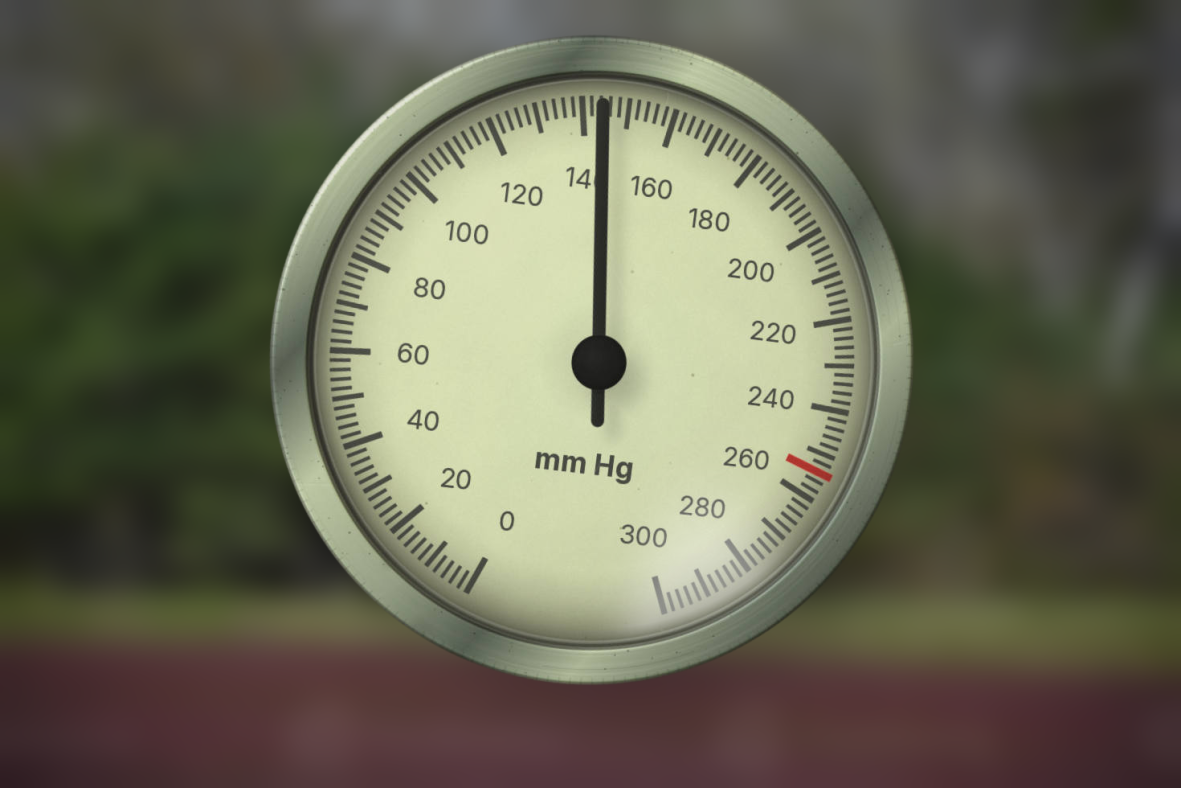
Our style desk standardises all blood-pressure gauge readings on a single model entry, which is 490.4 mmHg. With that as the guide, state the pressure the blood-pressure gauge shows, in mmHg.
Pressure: 144 mmHg
